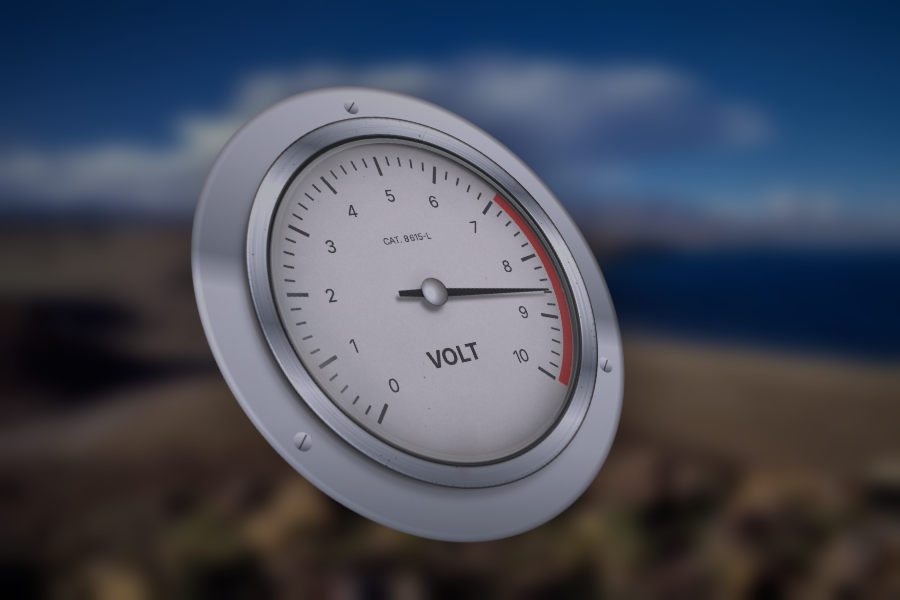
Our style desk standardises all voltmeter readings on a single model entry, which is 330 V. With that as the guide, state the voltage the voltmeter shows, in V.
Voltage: 8.6 V
